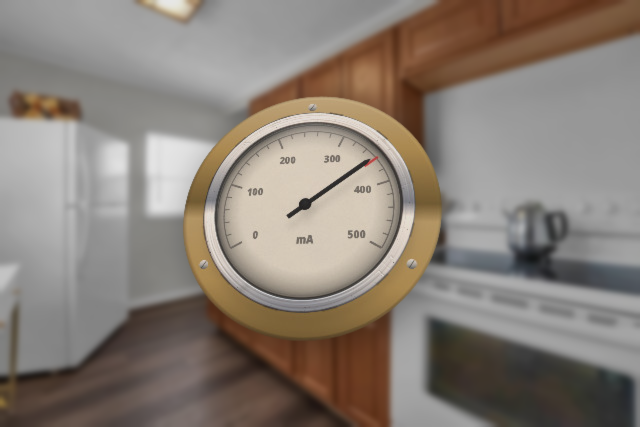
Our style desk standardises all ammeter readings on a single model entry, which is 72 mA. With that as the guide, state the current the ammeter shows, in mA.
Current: 360 mA
